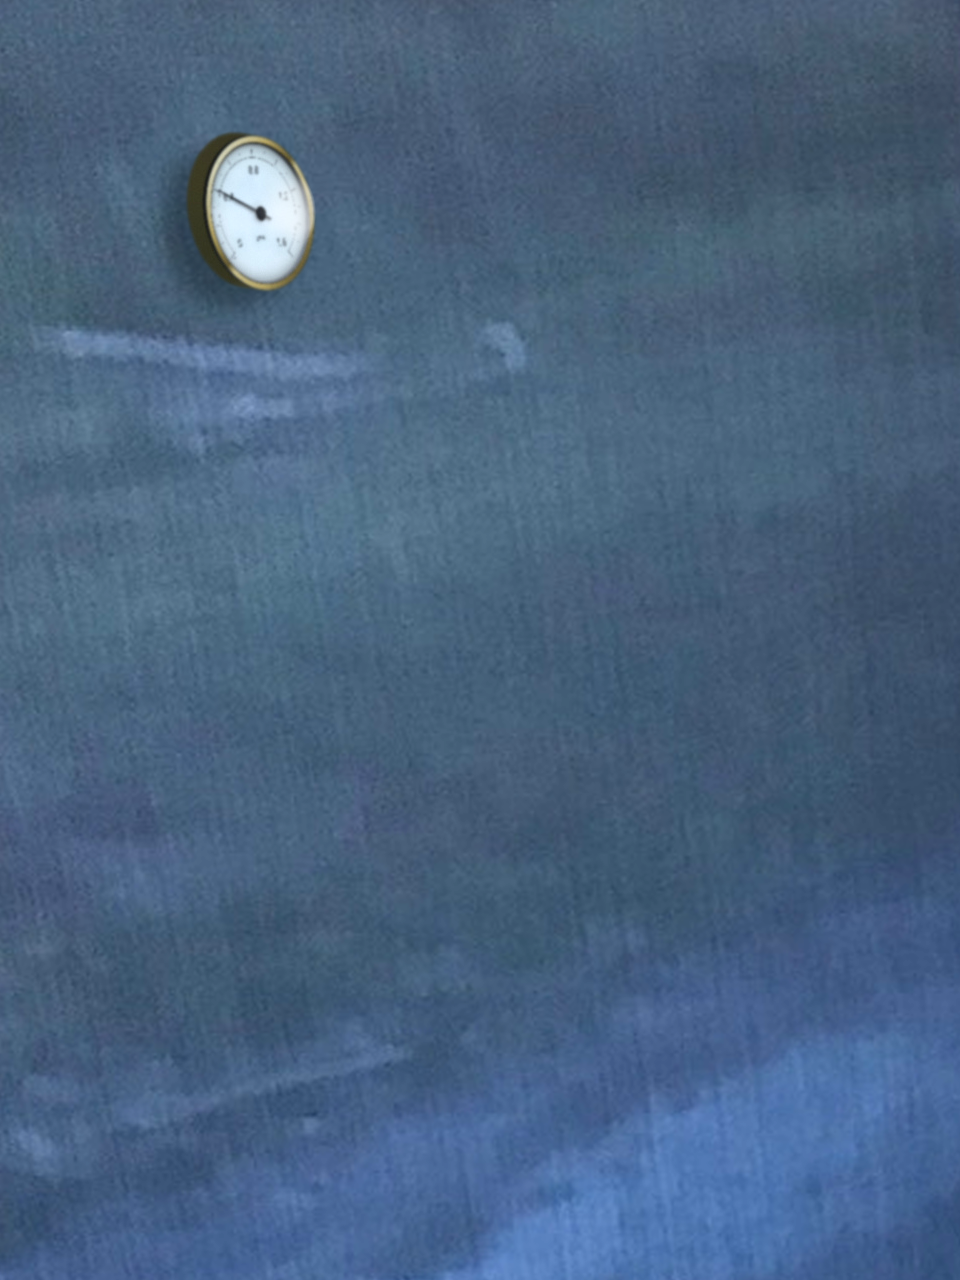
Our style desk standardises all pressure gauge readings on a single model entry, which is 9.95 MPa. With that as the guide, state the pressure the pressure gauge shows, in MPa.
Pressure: 0.4 MPa
